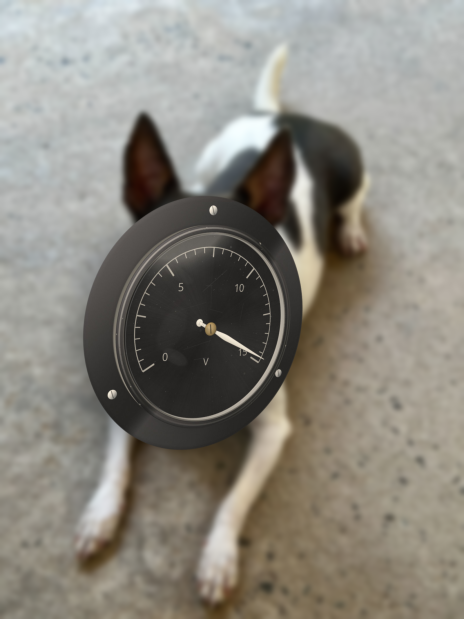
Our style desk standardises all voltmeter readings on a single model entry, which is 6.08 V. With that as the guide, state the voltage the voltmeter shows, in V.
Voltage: 14.75 V
